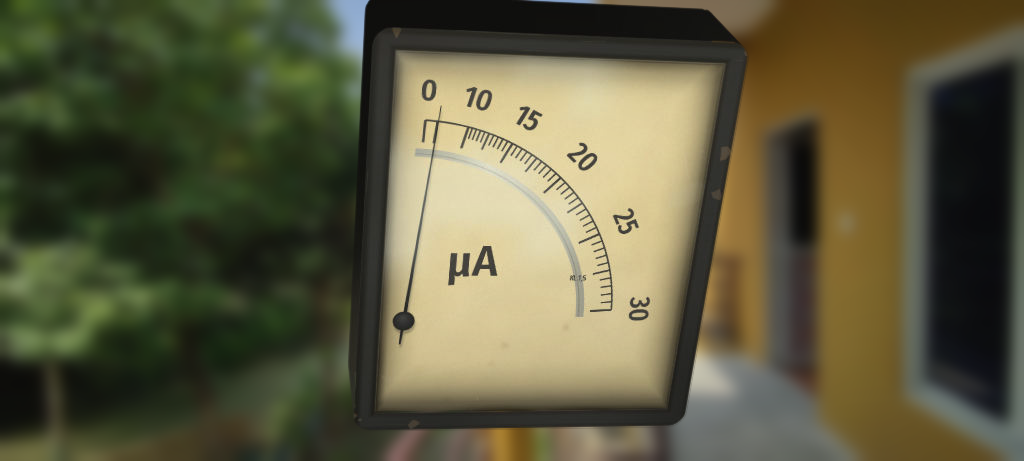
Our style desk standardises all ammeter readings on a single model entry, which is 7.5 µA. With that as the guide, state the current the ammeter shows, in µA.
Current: 5 µA
